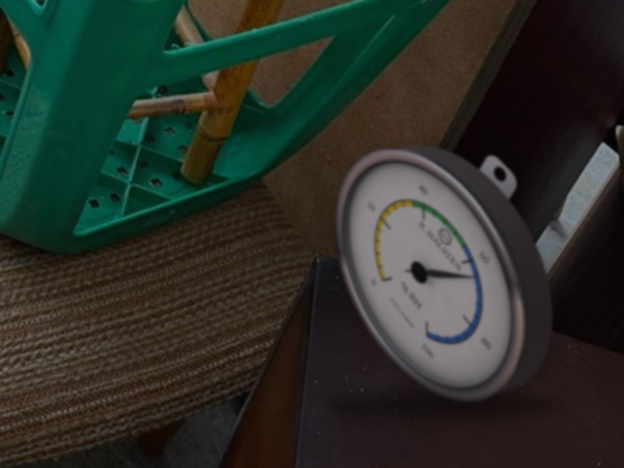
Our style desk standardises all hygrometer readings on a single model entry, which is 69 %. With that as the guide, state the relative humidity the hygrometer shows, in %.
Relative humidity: 64 %
